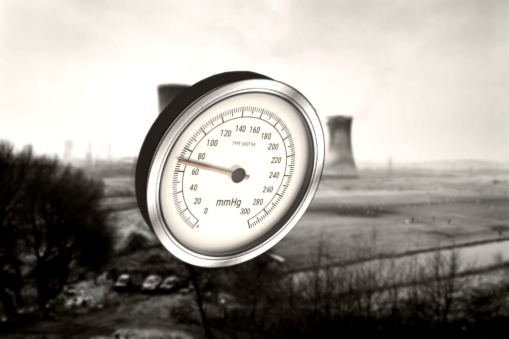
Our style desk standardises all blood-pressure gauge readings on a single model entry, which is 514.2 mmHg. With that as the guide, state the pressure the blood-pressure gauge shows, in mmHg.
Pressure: 70 mmHg
